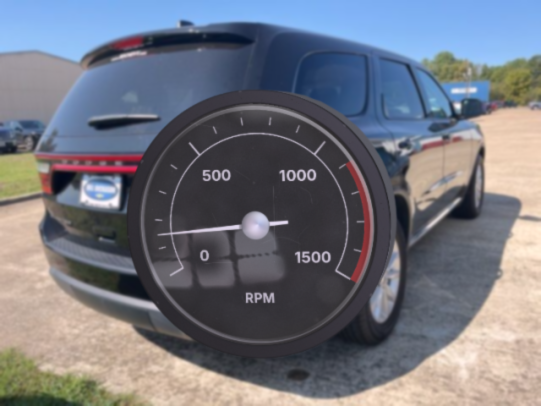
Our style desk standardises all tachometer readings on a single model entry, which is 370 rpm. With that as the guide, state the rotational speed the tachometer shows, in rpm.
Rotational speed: 150 rpm
